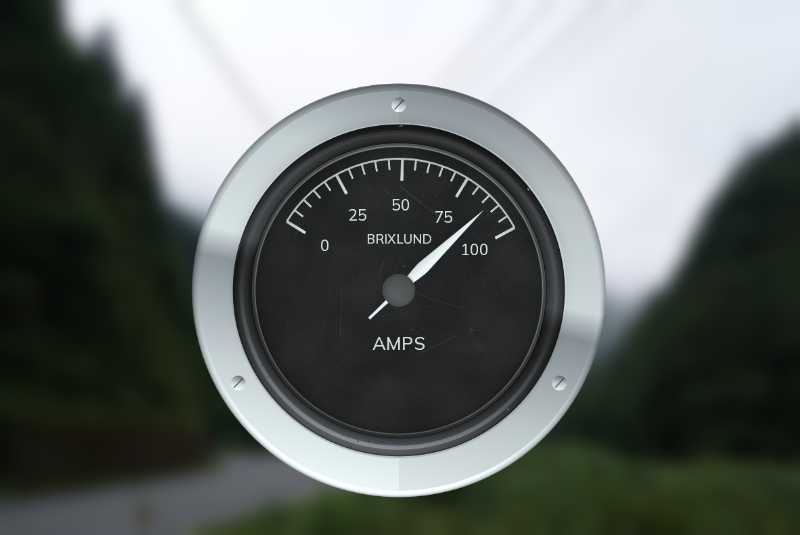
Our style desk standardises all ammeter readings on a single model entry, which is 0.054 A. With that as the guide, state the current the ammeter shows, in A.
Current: 87.5 A
